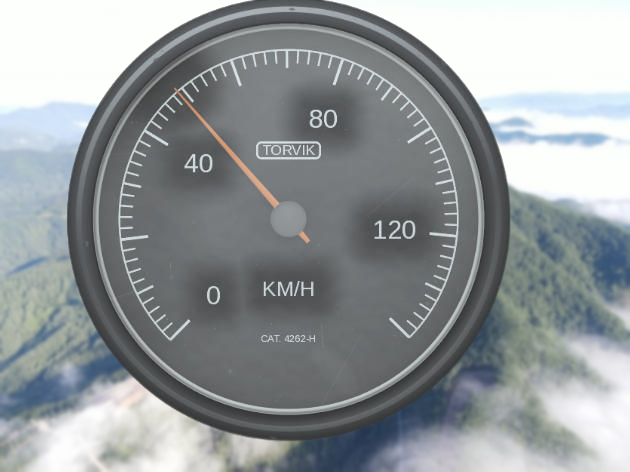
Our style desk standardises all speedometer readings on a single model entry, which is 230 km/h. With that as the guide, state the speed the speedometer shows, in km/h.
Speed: 49 km/h
